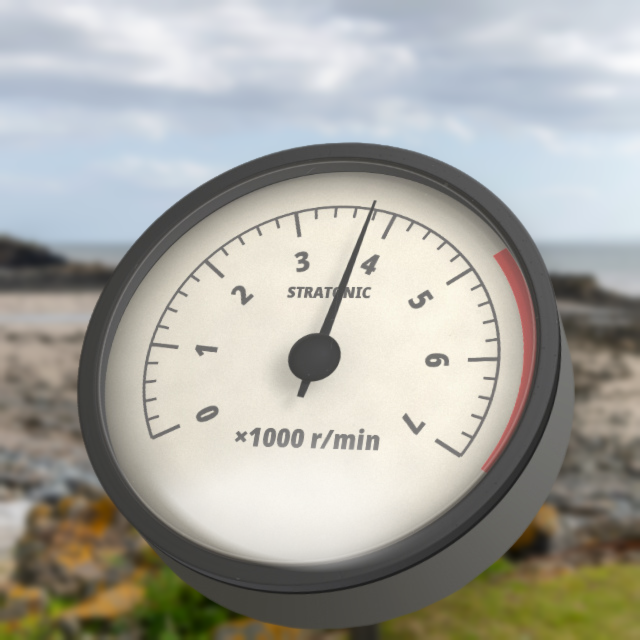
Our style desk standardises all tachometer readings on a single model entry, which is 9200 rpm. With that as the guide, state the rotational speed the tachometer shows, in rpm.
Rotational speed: 3800 rpm
